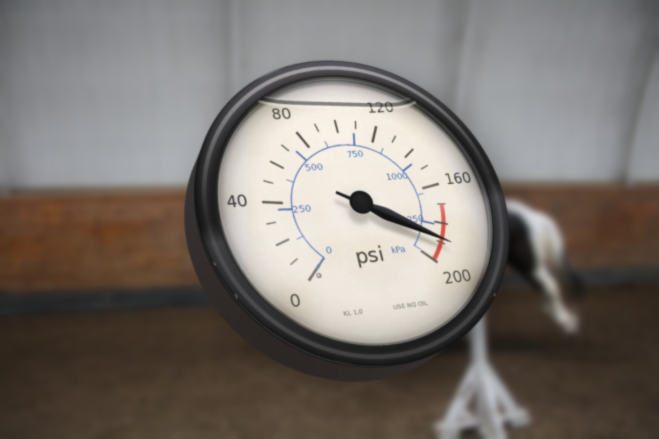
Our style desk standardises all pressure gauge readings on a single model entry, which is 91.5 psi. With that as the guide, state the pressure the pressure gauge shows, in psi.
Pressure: 190 psi
